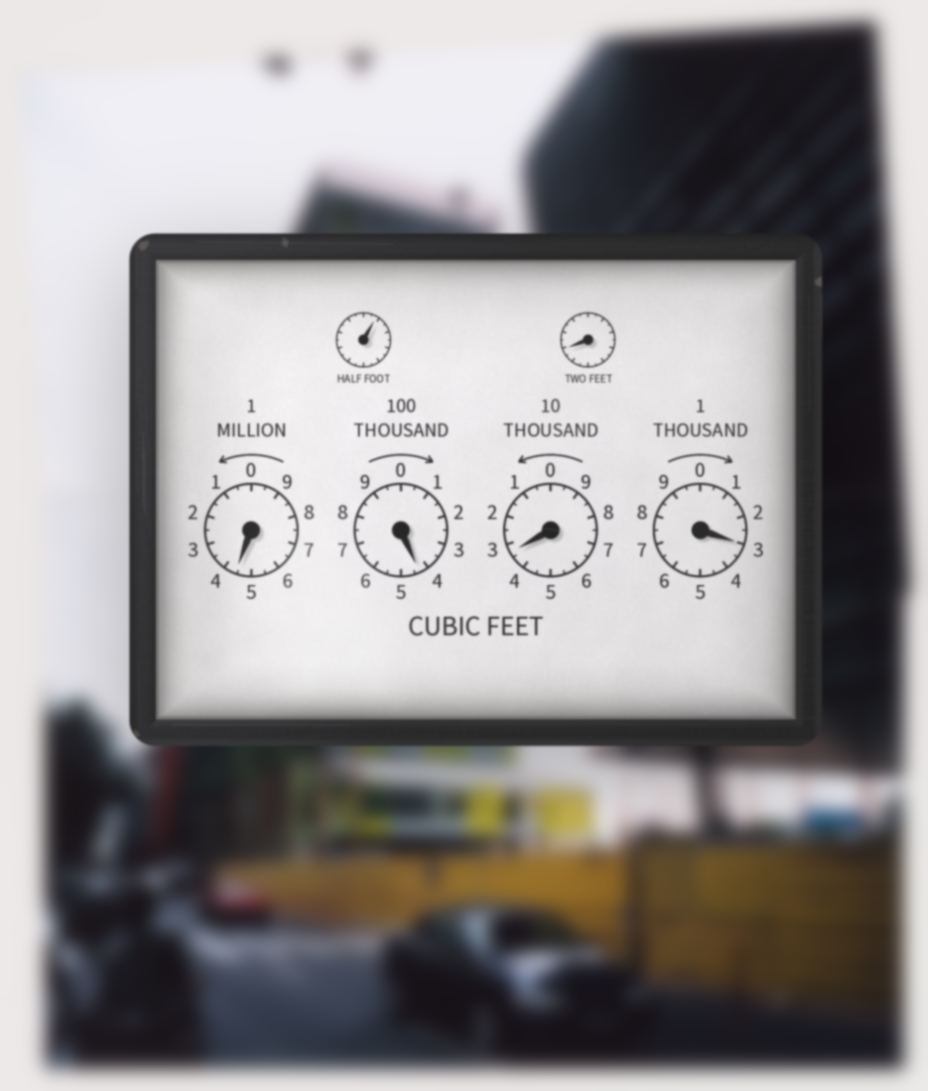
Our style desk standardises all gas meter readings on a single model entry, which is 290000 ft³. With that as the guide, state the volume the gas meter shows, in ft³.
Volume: 443300 ft³
